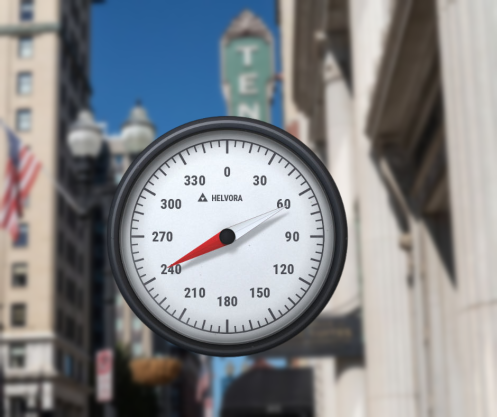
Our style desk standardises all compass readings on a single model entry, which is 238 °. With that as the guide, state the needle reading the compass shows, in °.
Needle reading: 242.5 °
